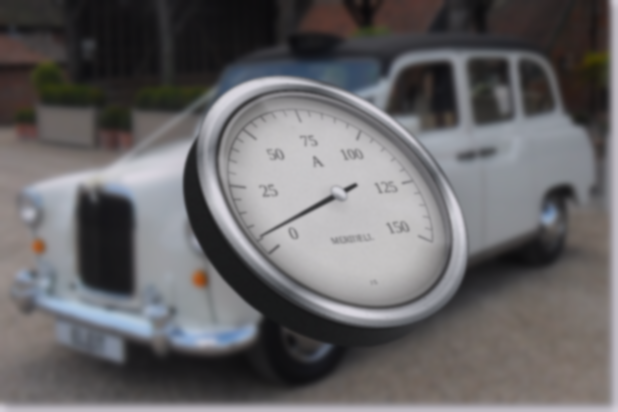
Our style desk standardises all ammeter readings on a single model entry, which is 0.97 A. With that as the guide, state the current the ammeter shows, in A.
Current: 5 A
